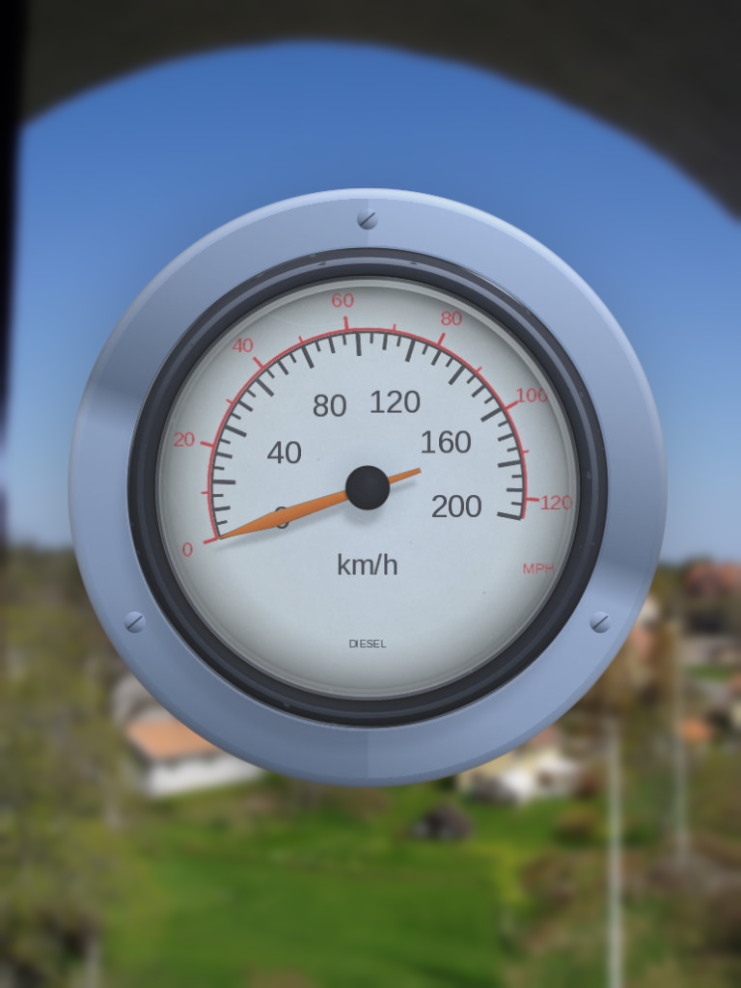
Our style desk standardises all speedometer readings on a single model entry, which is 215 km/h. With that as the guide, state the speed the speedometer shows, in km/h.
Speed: 0 km/h
